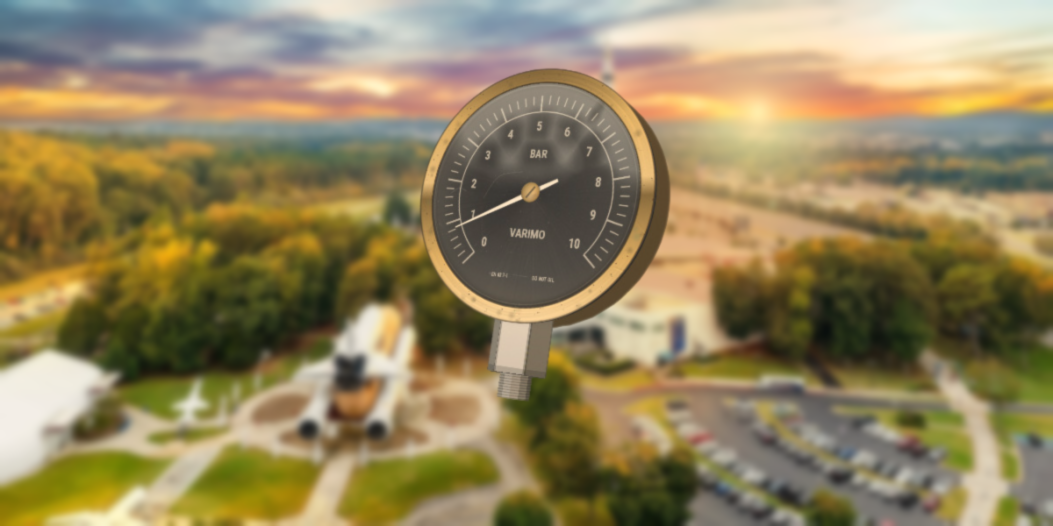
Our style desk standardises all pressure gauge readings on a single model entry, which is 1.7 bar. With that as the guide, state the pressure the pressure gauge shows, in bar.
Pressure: 0.8 bar
